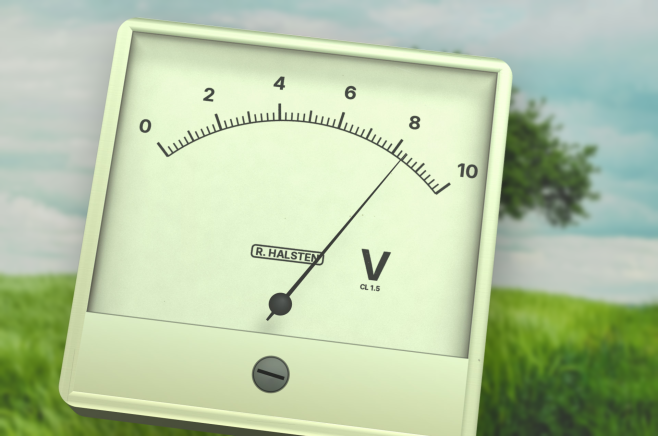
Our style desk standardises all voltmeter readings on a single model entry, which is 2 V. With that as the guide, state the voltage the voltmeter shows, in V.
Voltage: 8.4 V
